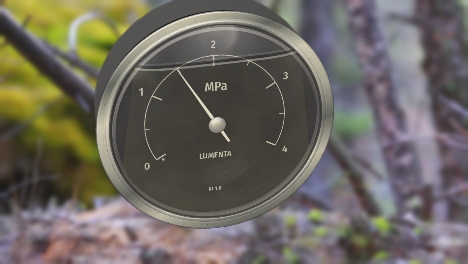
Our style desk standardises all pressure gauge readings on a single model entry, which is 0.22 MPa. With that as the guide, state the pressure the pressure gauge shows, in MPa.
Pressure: 1.5 MPa
